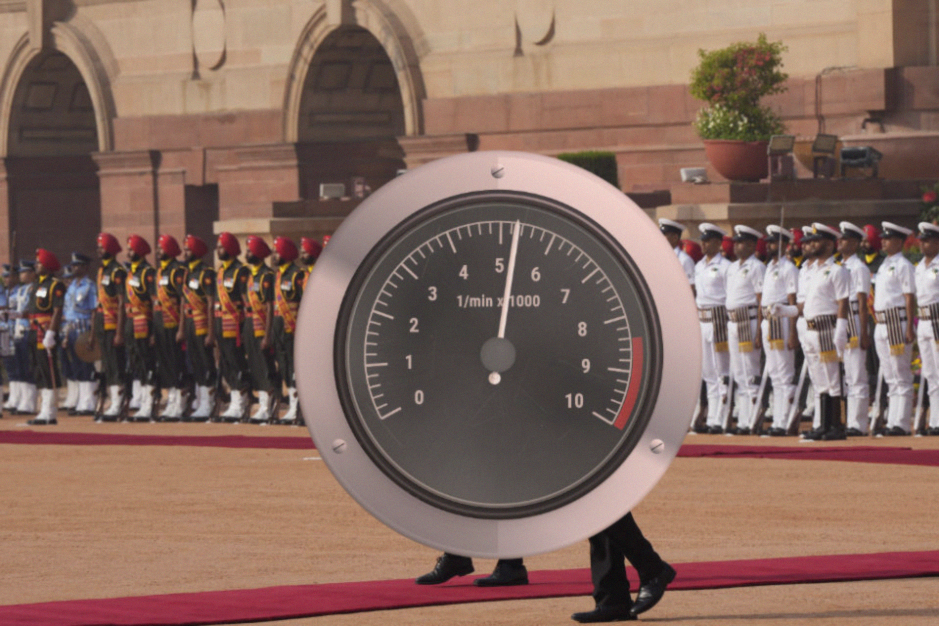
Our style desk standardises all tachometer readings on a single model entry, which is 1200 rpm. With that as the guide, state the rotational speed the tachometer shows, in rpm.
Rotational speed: 5300 rpm
